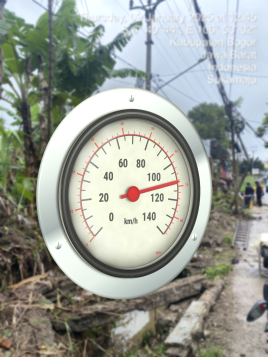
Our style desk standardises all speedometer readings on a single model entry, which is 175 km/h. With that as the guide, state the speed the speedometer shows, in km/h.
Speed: 110 km/h
